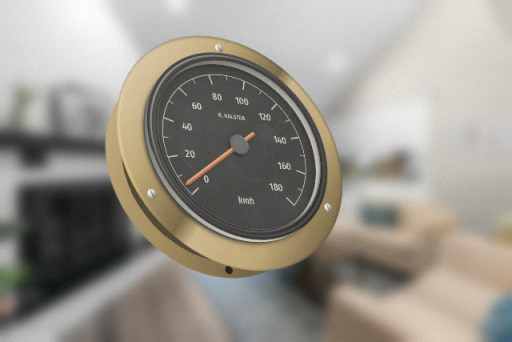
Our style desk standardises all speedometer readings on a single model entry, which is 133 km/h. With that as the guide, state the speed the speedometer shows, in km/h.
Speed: 5 km/h
